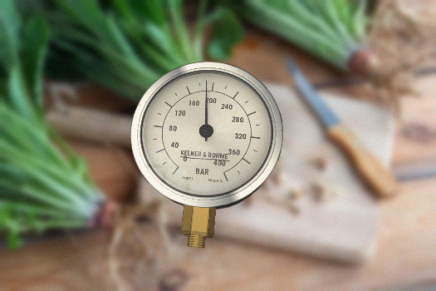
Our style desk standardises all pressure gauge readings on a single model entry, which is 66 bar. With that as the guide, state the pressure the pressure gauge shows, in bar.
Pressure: 190 bar
